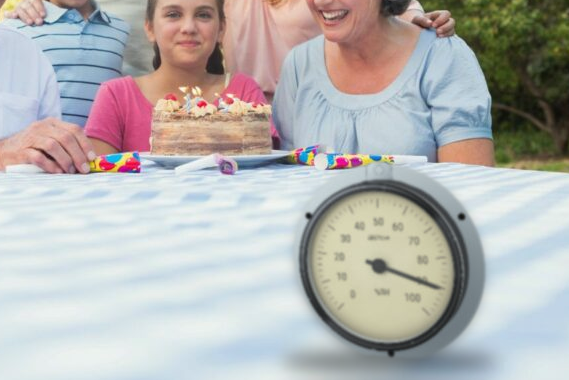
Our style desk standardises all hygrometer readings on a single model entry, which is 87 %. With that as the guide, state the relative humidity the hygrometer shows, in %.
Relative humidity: 90 %
